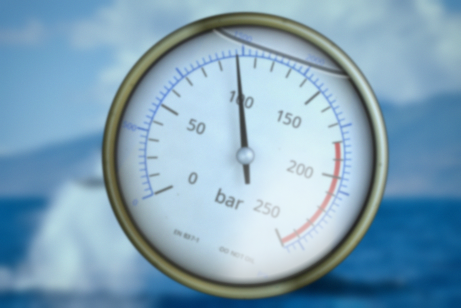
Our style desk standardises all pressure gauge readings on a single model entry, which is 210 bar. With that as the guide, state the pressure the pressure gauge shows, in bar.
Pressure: 100 bar
